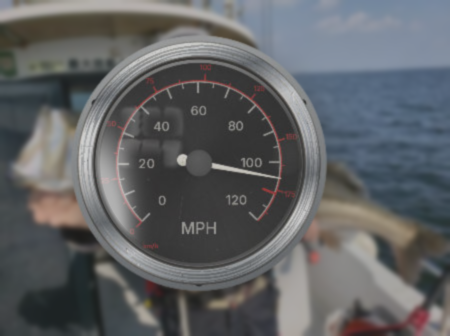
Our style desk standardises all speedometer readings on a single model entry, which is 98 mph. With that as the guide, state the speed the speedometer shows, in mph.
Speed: 105 mph
